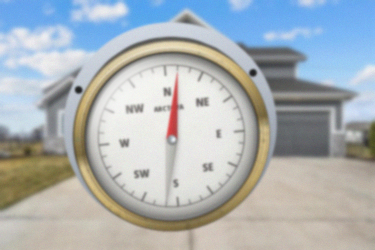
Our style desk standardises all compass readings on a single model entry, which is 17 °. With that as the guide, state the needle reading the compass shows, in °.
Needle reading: 10 °
